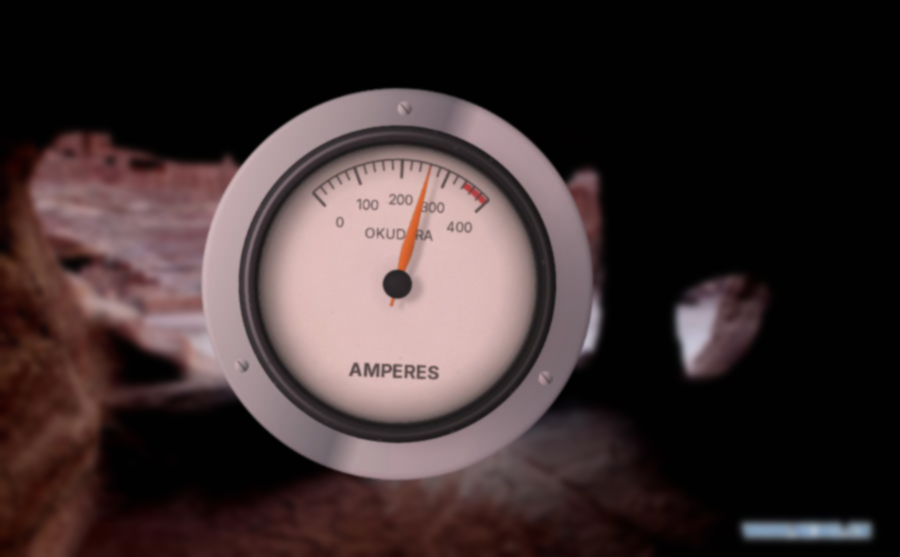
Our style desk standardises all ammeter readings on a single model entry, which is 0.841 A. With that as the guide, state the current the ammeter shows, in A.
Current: 260 A
